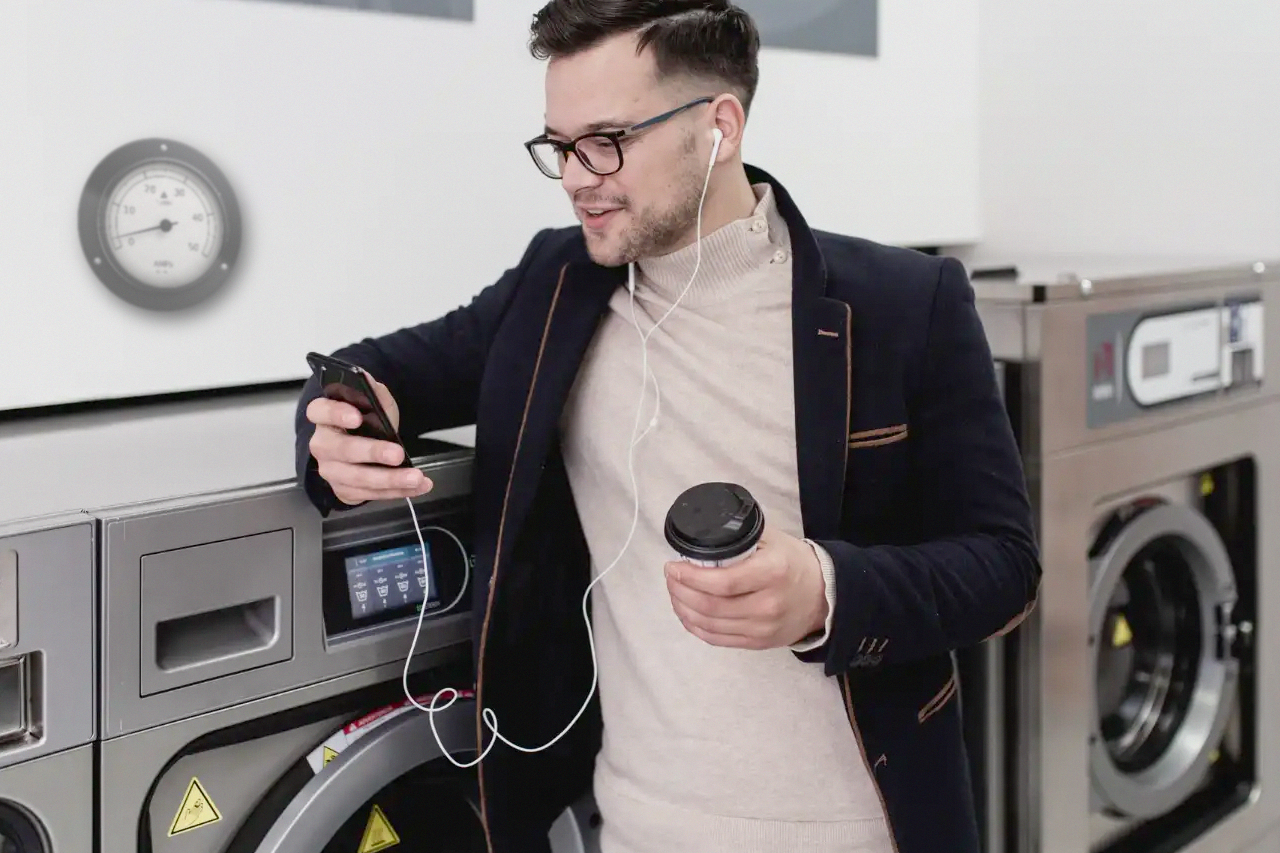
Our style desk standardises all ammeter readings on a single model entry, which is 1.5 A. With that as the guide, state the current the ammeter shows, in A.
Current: 2.5 A
